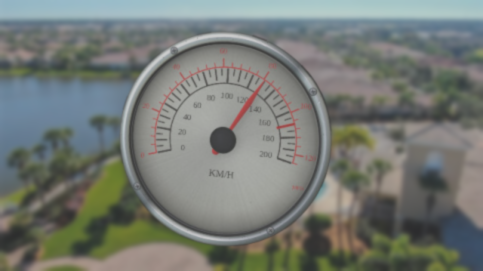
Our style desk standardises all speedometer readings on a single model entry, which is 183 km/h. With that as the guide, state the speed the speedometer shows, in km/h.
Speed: 130 km/h
